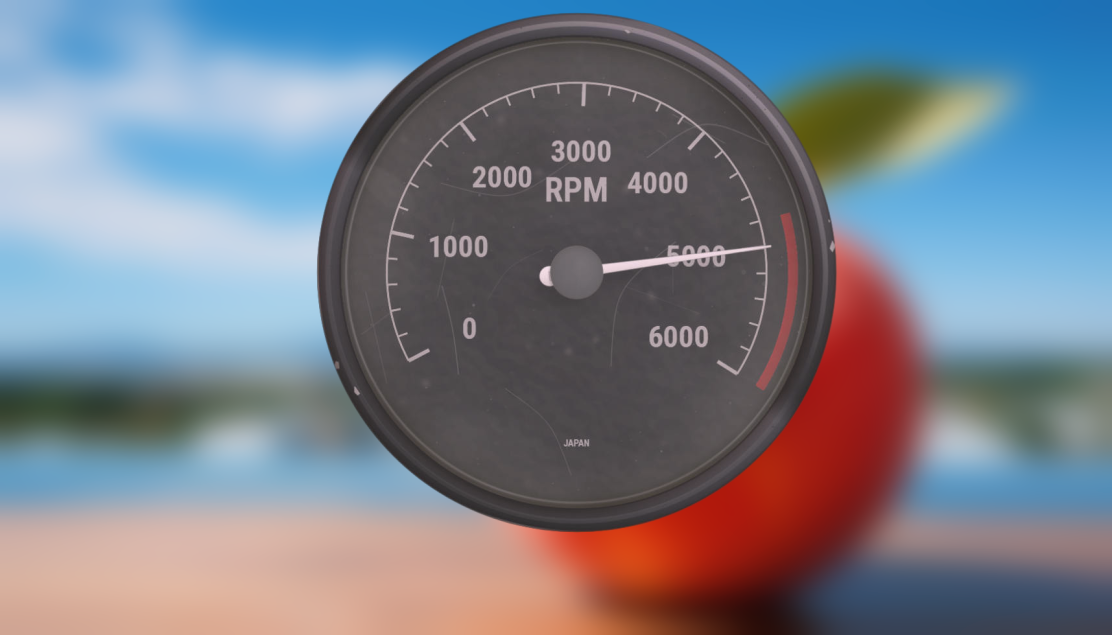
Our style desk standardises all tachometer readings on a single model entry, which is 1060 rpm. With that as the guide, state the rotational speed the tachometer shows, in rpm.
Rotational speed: 5000 rpm
